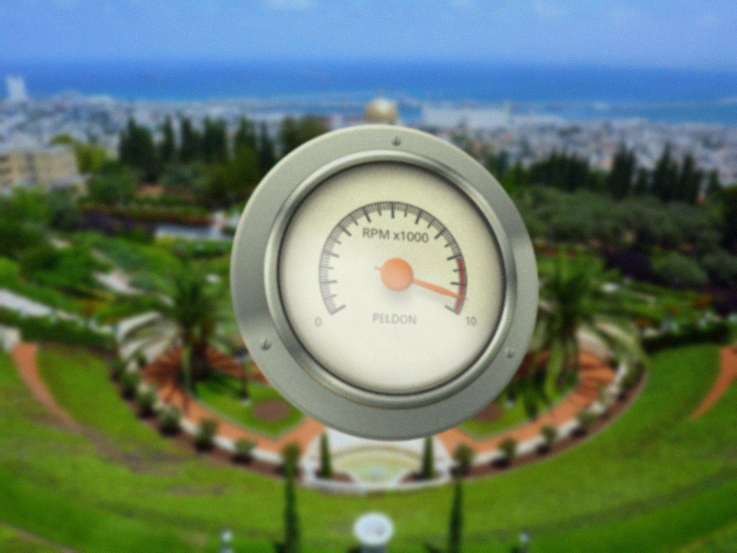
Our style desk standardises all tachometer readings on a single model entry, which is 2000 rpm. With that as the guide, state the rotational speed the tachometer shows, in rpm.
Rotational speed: 9500 rpm
